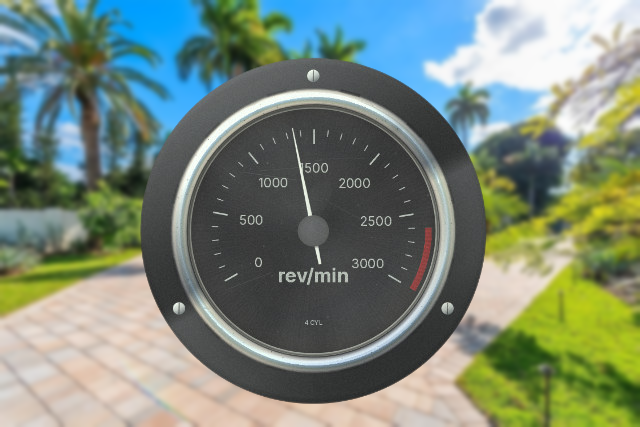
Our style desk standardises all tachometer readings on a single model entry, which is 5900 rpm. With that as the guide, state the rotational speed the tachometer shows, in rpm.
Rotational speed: 1350 rpm
